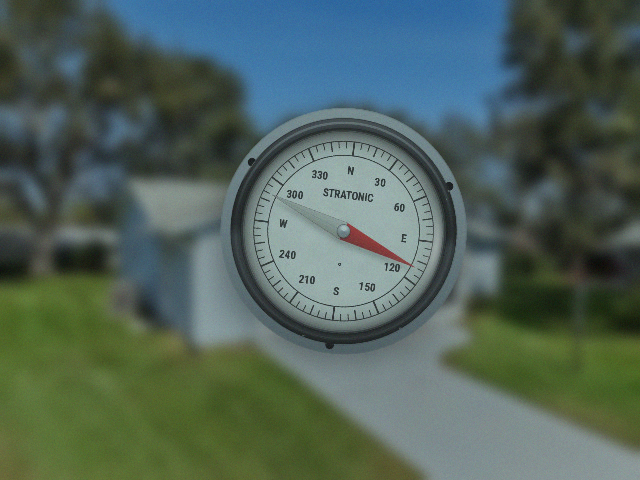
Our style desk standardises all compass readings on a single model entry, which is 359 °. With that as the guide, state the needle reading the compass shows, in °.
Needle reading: 110 °
